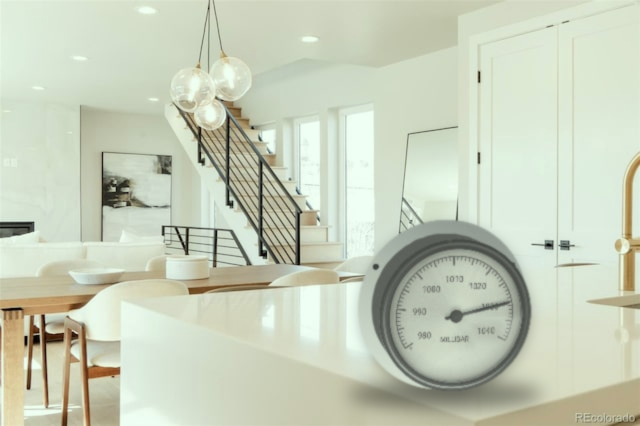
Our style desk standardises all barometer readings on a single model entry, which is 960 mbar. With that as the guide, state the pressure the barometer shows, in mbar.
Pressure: 1030 mbar
